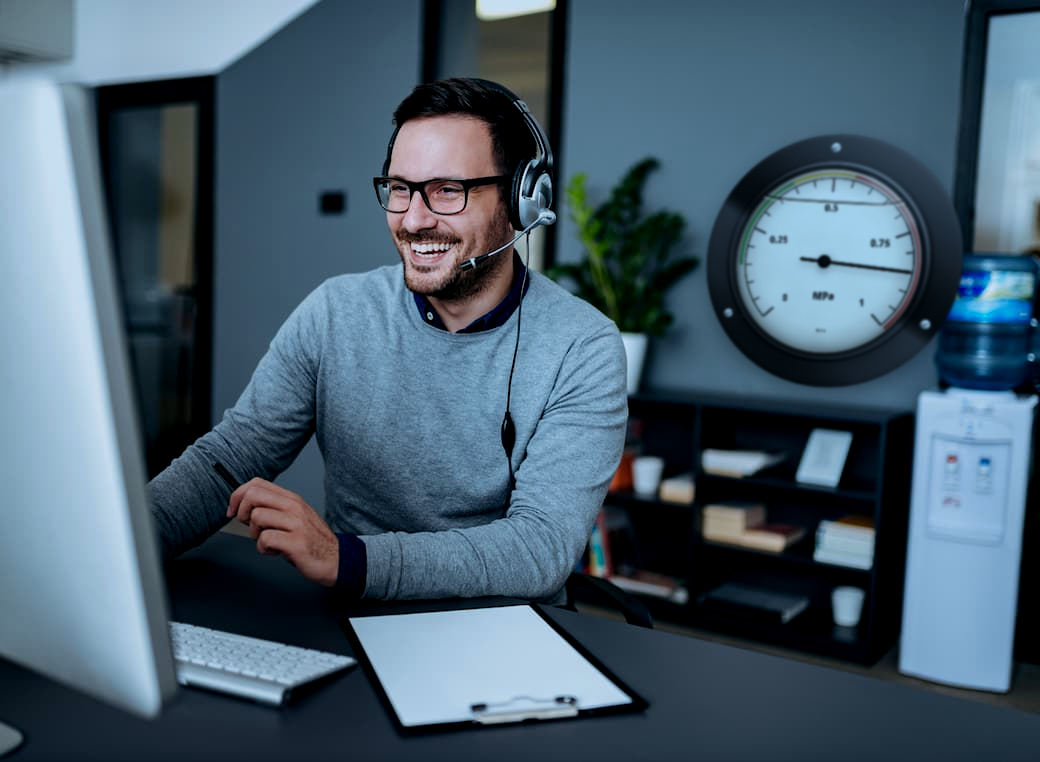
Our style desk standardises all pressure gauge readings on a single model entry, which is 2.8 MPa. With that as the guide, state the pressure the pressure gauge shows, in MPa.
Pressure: 0.85 MPa
